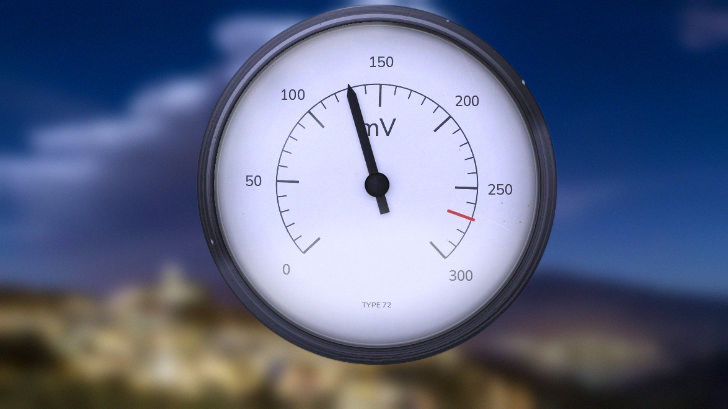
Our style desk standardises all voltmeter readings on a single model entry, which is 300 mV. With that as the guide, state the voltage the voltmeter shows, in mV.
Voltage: 130 mV
